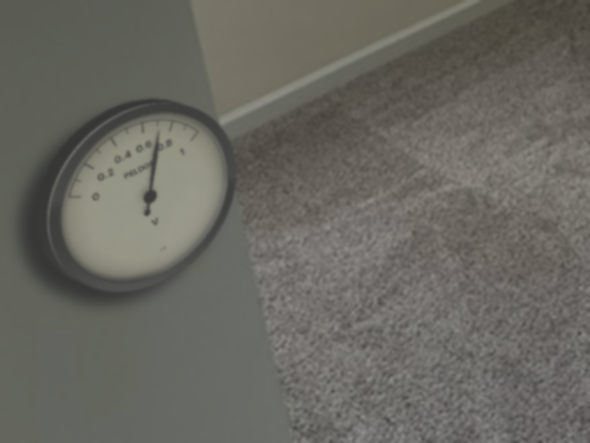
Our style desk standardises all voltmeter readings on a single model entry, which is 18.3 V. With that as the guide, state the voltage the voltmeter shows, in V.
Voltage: 0.7 V
